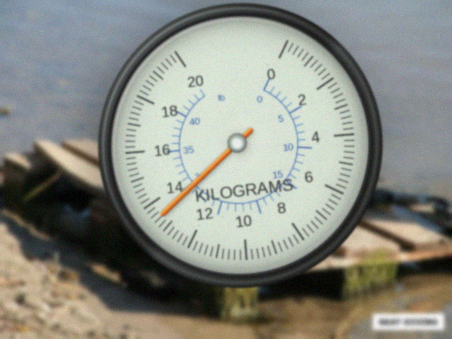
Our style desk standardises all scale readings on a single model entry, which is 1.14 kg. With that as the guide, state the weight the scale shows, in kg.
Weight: 13.4 kg
